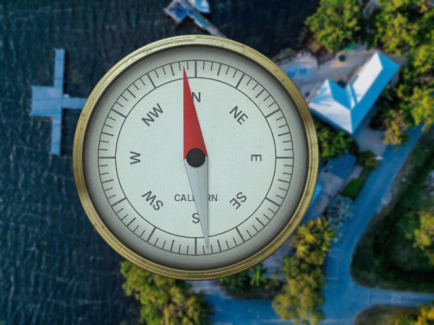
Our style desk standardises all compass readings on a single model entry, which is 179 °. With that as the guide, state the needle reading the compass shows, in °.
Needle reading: 352.5 °
